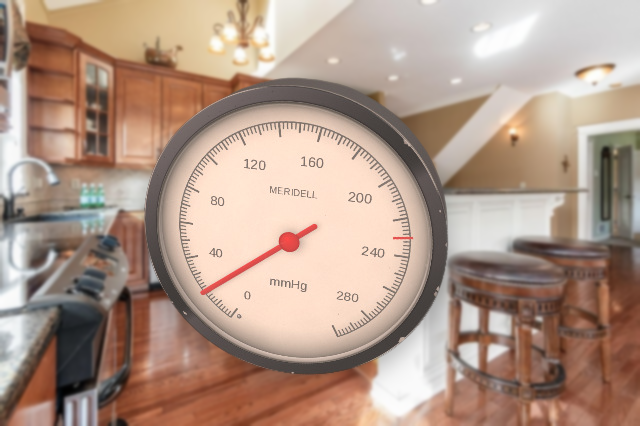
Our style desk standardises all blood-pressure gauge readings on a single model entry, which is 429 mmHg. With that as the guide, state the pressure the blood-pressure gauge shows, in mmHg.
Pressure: 20 mmHg
